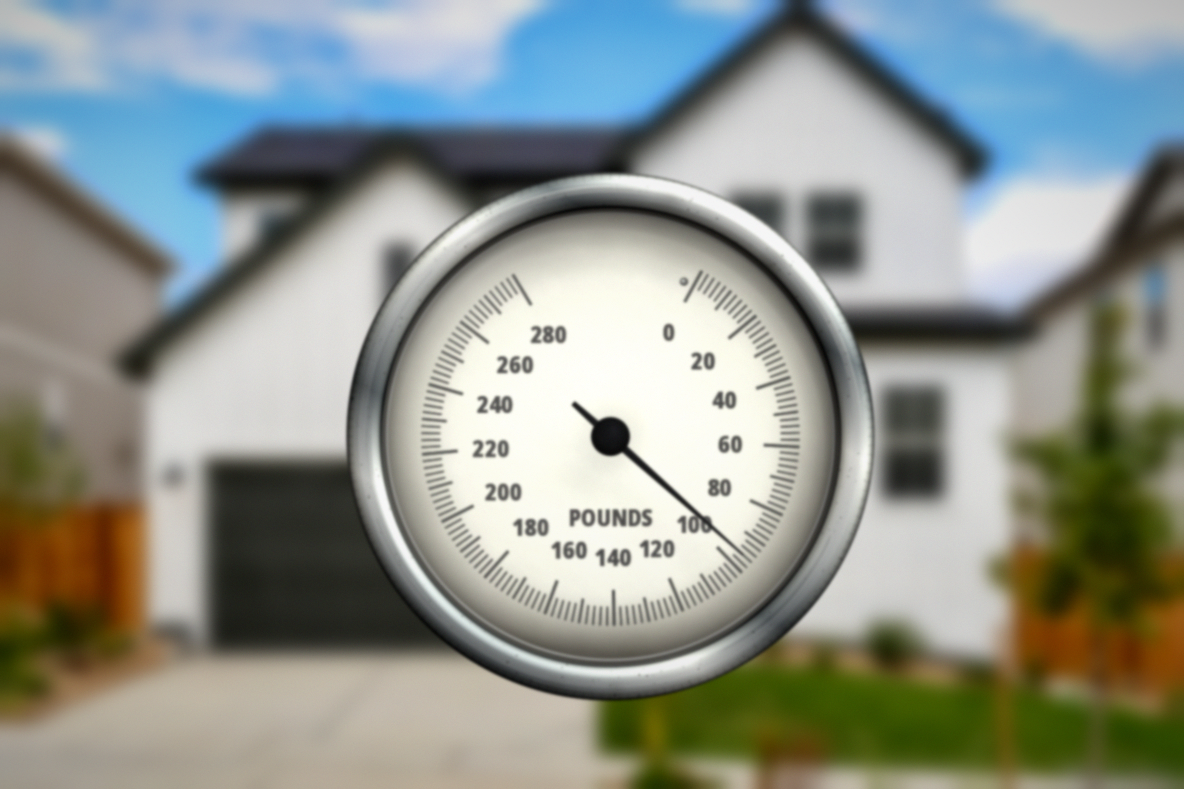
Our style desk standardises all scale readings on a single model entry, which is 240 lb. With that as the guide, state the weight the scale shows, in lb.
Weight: 96 lb
